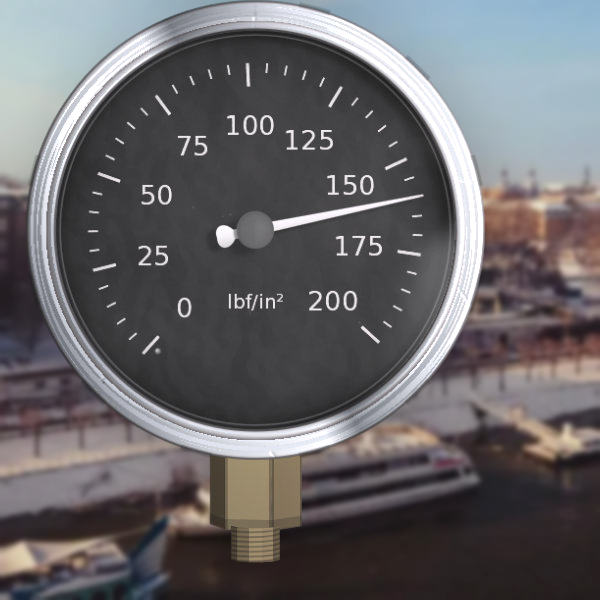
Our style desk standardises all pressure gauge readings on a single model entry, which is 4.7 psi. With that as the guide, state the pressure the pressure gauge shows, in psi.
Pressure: 160 psi
